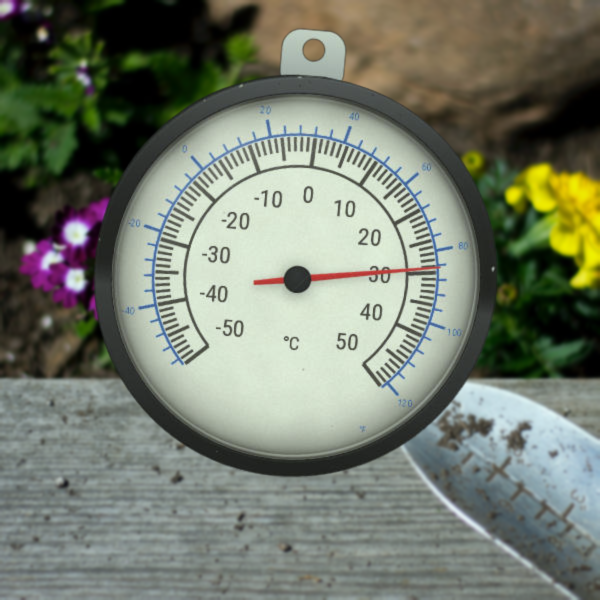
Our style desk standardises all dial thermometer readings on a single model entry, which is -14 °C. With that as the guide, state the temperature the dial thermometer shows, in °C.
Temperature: 29 °C
